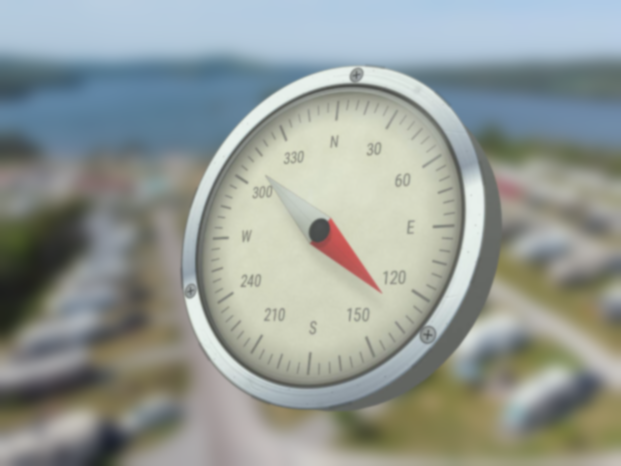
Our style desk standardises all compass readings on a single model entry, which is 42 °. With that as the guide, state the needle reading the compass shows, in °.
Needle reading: 130 °
